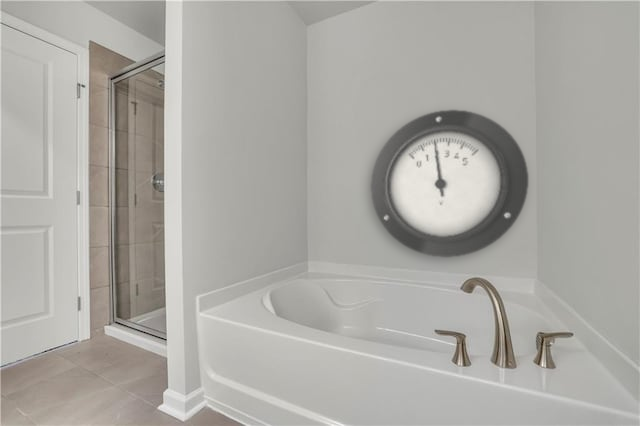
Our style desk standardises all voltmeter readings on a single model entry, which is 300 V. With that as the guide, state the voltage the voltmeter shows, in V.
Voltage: 2 V
